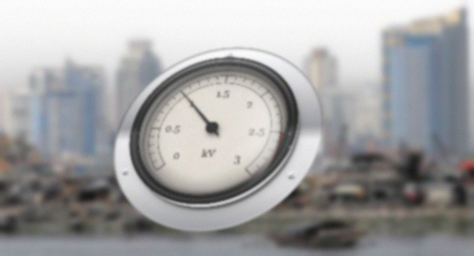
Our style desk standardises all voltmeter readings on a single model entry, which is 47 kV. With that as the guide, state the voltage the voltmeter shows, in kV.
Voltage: 1 kV
